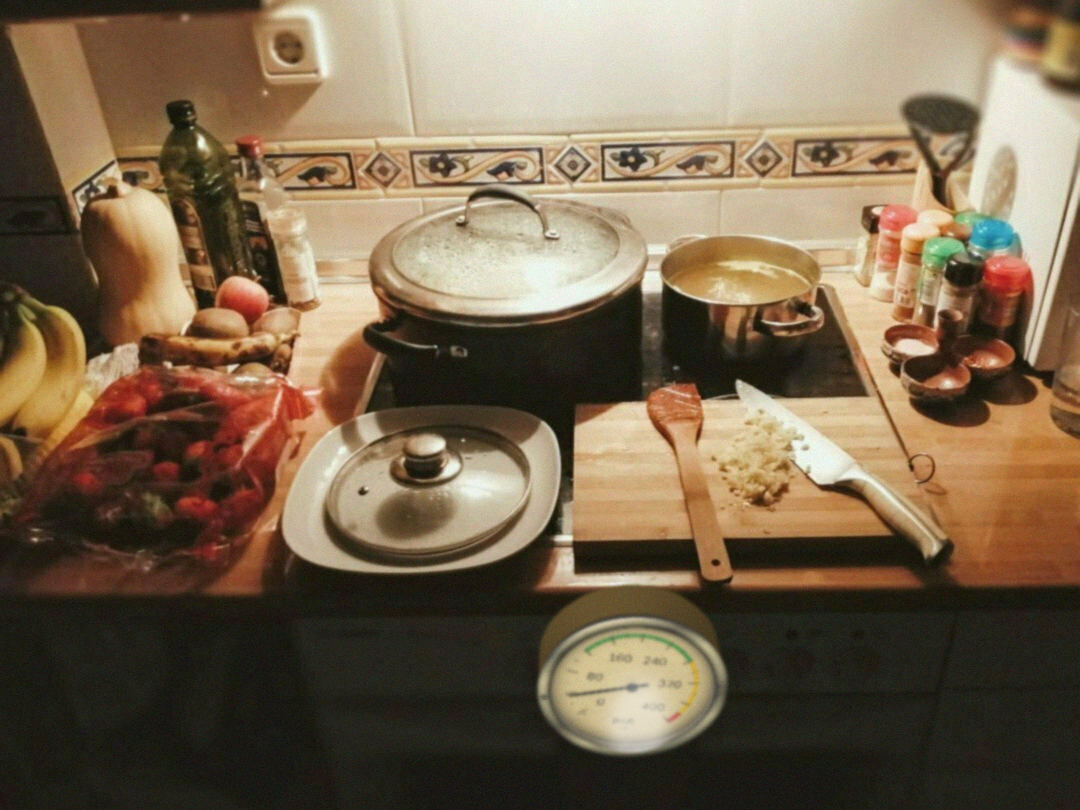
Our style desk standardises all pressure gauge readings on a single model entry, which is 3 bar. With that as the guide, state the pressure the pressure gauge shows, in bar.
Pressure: 40 bar
